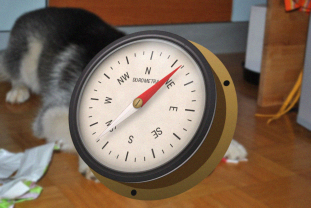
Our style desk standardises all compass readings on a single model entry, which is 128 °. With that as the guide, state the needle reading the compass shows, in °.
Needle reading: 40 °
